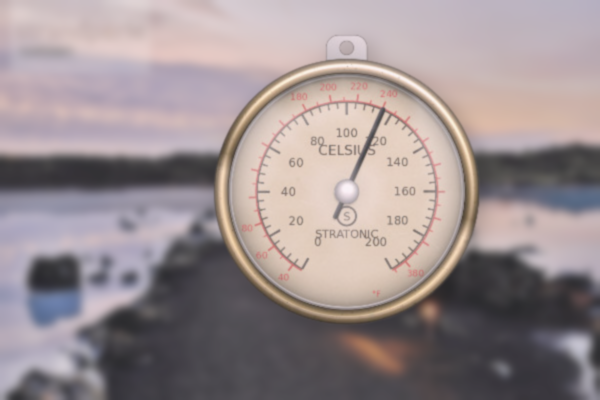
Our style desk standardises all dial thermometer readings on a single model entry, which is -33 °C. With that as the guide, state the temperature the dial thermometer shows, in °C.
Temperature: 116 °C
